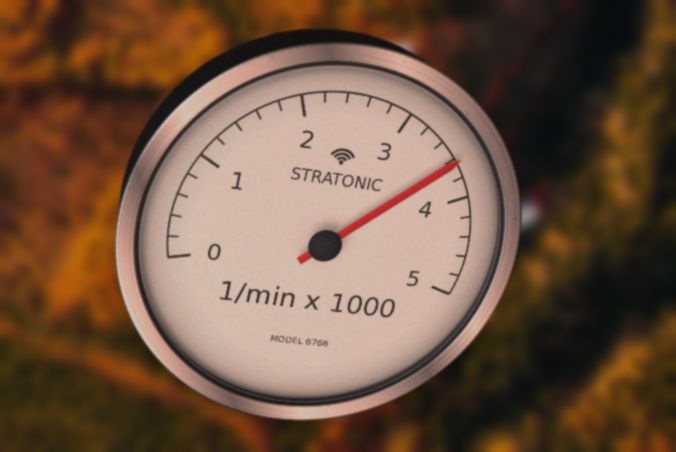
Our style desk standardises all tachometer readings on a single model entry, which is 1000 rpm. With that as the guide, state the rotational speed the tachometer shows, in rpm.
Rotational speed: 3600 rpm
